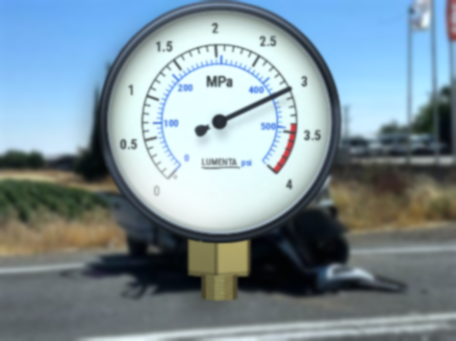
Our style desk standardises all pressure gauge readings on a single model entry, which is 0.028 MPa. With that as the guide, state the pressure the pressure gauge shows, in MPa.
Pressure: 3 MPa
